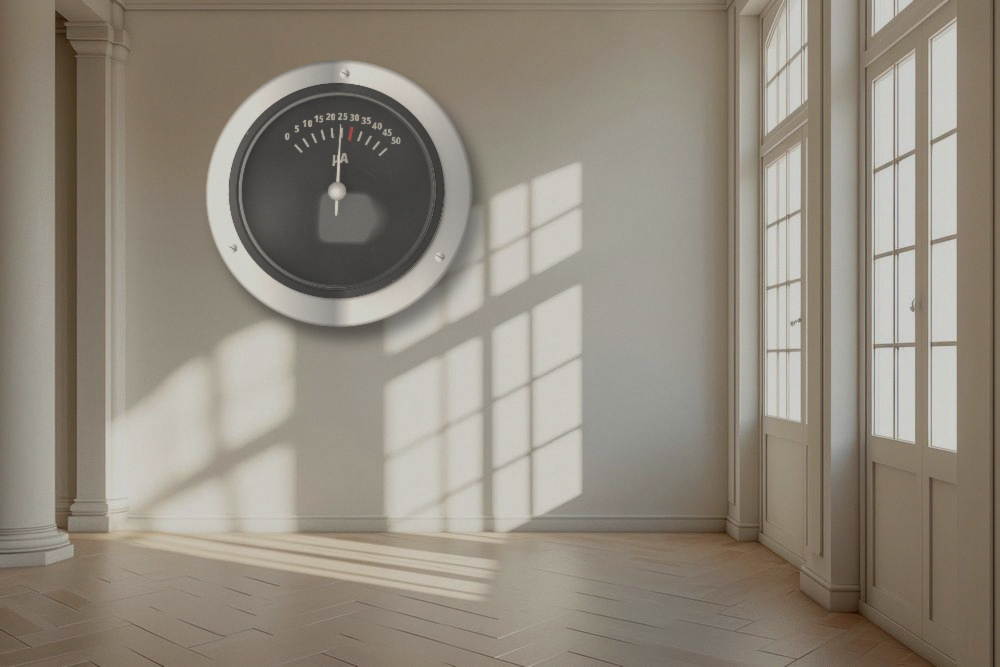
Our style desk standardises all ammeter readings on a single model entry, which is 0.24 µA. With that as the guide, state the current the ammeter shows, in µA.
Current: 25 µA
